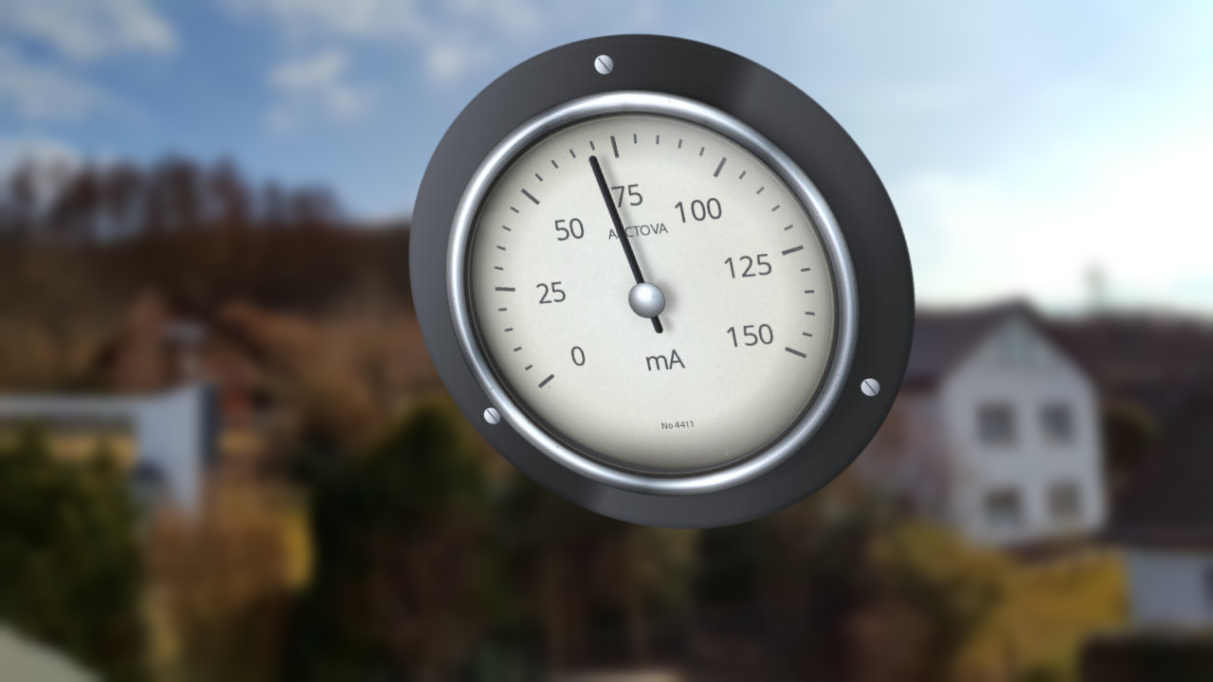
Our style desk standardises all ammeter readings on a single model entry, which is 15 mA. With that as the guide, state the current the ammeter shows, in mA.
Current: 70 mA
